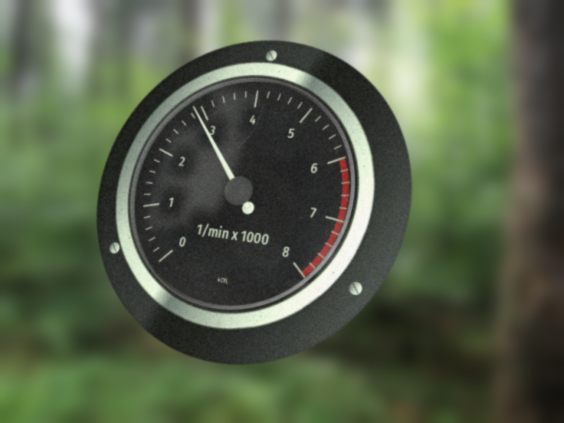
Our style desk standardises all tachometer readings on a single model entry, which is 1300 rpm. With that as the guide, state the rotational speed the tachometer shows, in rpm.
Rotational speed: 2900 rpm
